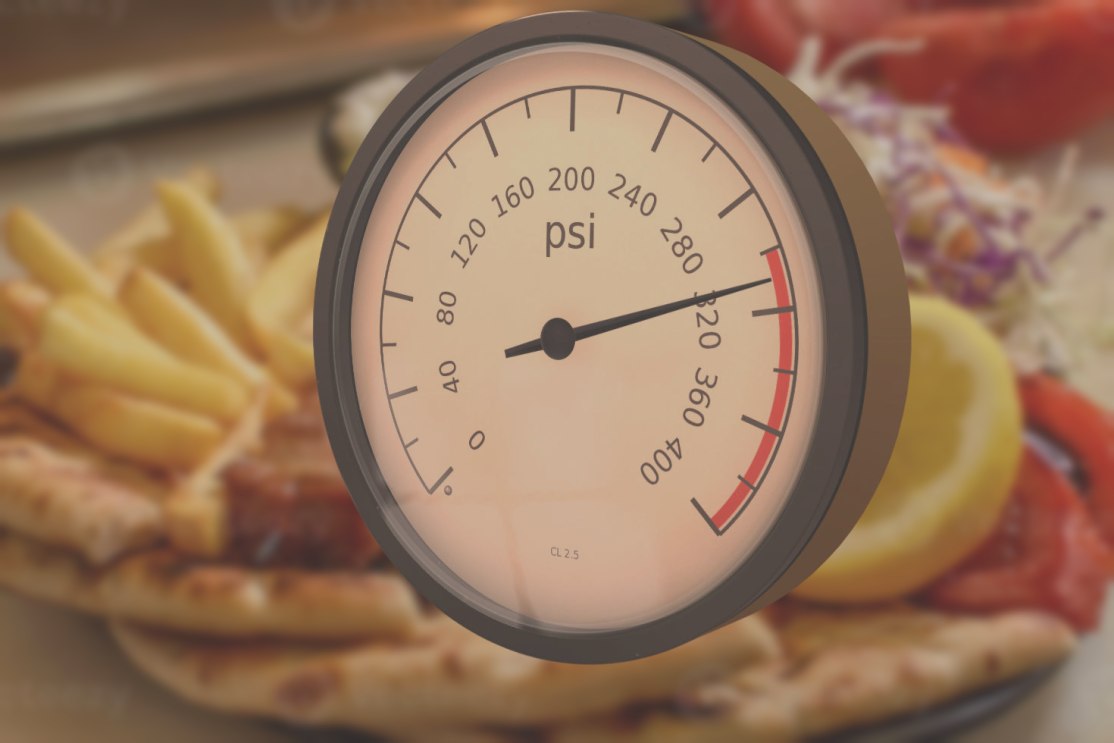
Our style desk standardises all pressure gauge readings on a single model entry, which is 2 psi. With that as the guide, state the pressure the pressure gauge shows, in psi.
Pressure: 310 psi
